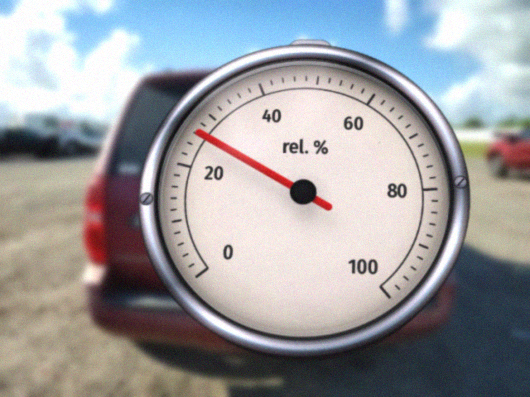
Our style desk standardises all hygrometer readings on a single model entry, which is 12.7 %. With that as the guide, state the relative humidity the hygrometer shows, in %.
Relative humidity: 26 %
